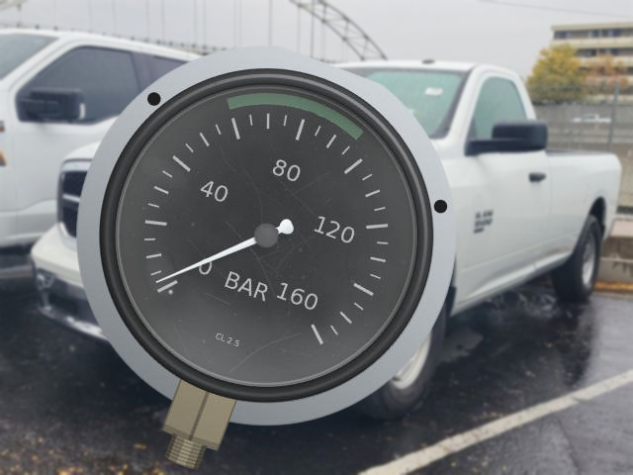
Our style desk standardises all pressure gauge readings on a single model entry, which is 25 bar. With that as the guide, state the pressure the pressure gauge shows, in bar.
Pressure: 2.5 bar
